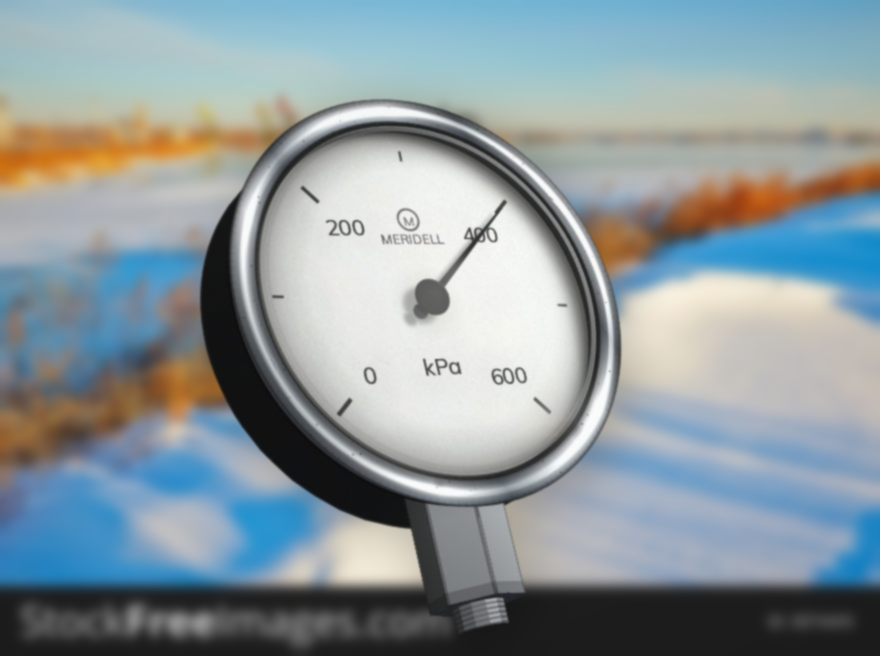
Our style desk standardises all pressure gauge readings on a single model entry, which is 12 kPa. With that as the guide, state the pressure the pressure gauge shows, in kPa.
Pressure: 400 kPa
